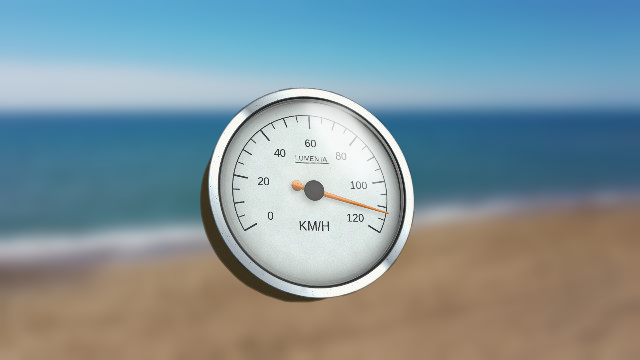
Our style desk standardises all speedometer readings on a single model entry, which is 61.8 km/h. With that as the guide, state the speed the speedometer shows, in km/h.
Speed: 112.5 km/h
